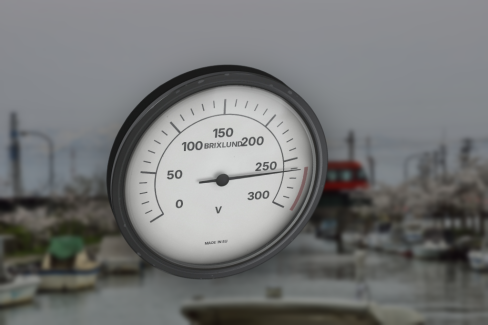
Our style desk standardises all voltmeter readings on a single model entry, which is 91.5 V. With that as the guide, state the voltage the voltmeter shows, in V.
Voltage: 260 V
